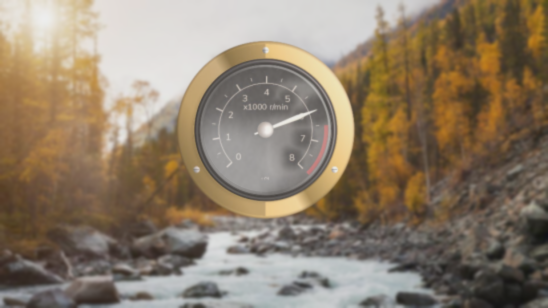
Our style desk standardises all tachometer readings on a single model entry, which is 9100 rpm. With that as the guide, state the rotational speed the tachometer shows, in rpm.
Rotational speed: 6000 rpm
